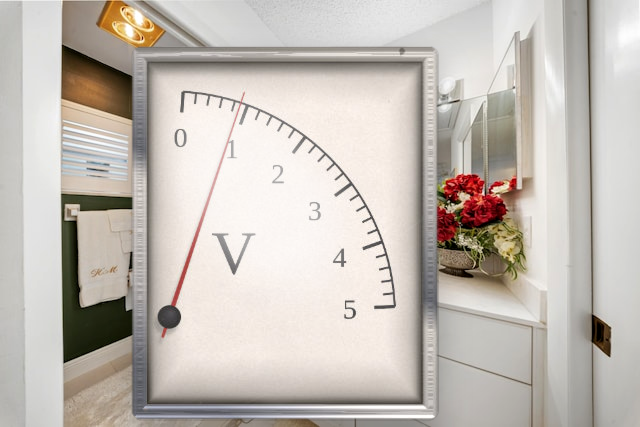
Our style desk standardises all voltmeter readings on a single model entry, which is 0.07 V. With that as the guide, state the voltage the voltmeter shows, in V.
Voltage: 0.9 V
